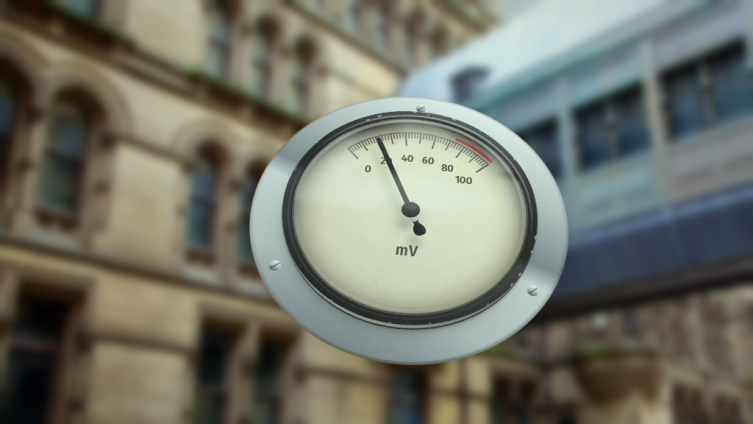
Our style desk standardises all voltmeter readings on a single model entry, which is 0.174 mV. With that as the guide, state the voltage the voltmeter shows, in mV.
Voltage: 20 mV
